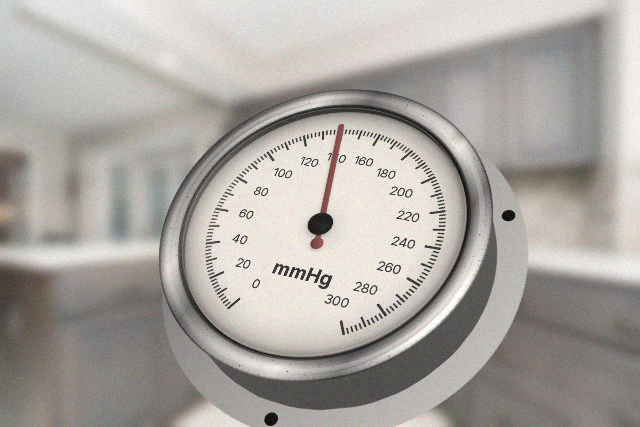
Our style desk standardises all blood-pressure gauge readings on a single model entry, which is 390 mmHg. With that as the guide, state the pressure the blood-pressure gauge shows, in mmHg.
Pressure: 140 mmHg
